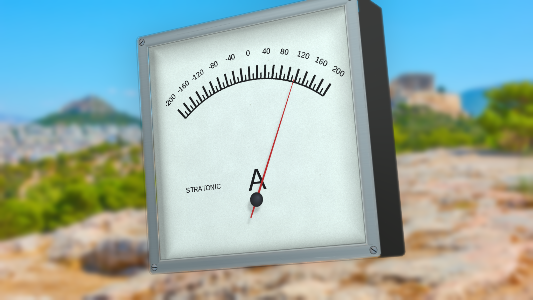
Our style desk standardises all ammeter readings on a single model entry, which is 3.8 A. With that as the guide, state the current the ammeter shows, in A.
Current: 120 A
